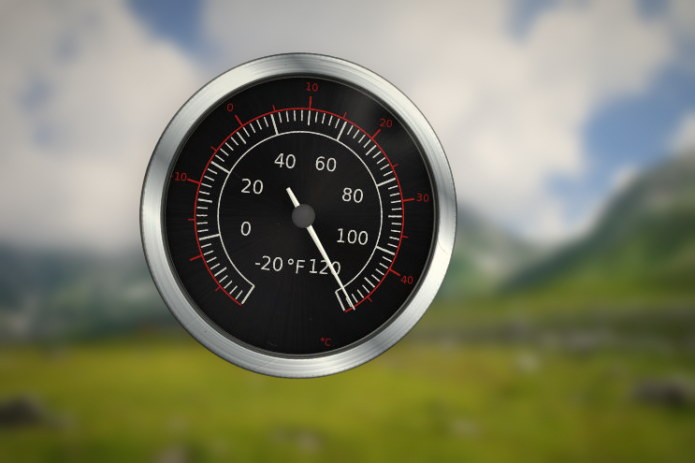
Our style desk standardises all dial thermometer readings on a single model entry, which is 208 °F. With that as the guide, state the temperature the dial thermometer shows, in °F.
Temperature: 118 °F
